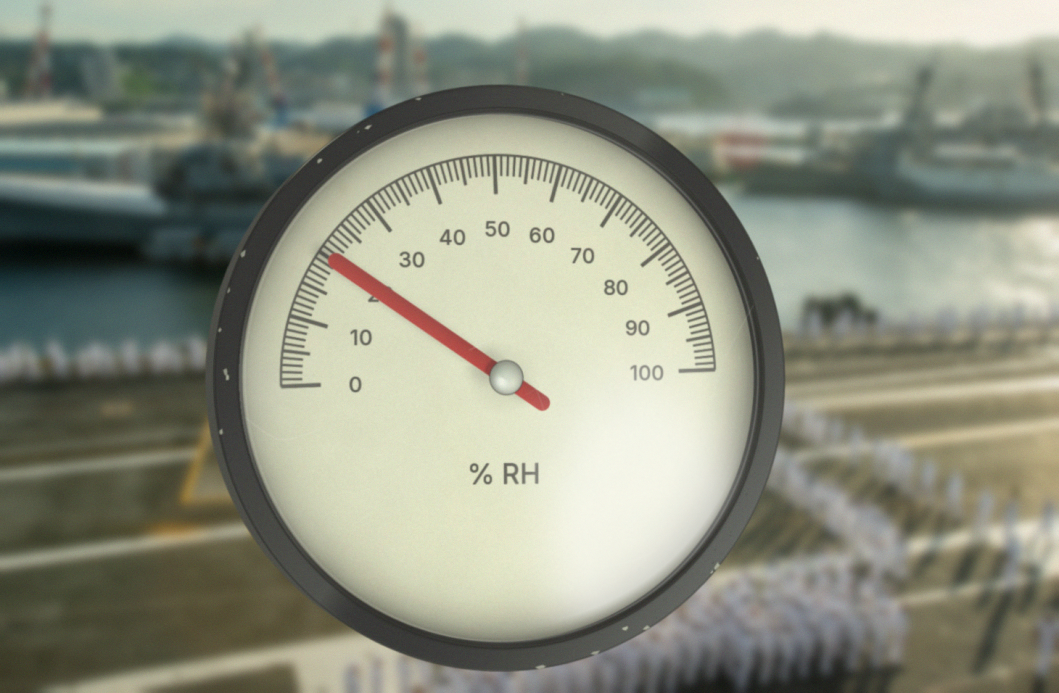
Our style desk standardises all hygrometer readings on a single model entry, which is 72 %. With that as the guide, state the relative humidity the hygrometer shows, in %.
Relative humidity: 20 %
